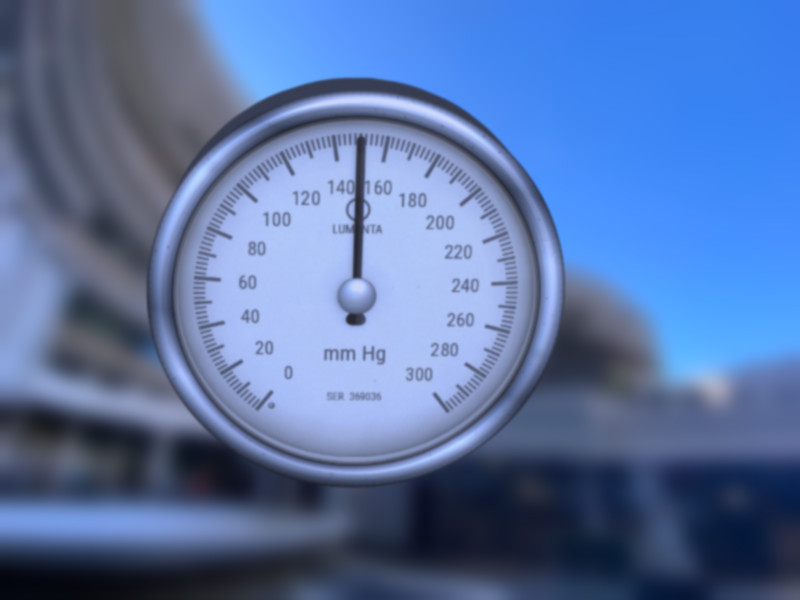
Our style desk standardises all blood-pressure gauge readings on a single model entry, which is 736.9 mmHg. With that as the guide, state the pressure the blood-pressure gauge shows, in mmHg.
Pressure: 150 mmHg
